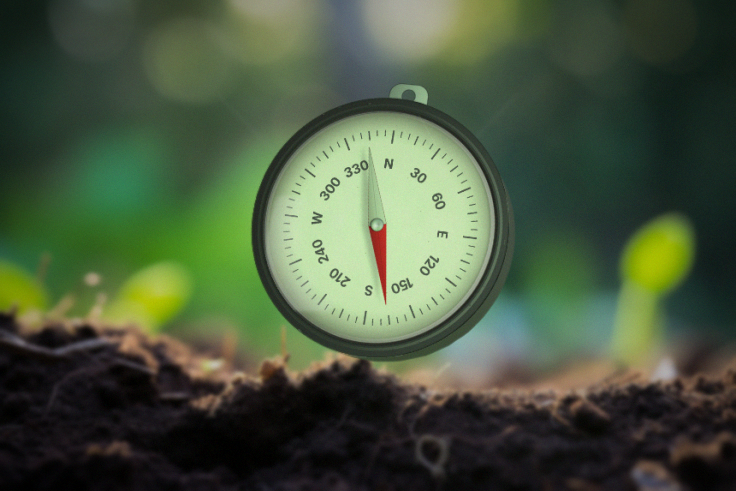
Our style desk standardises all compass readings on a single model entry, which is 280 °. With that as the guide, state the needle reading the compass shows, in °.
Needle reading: 165 °
